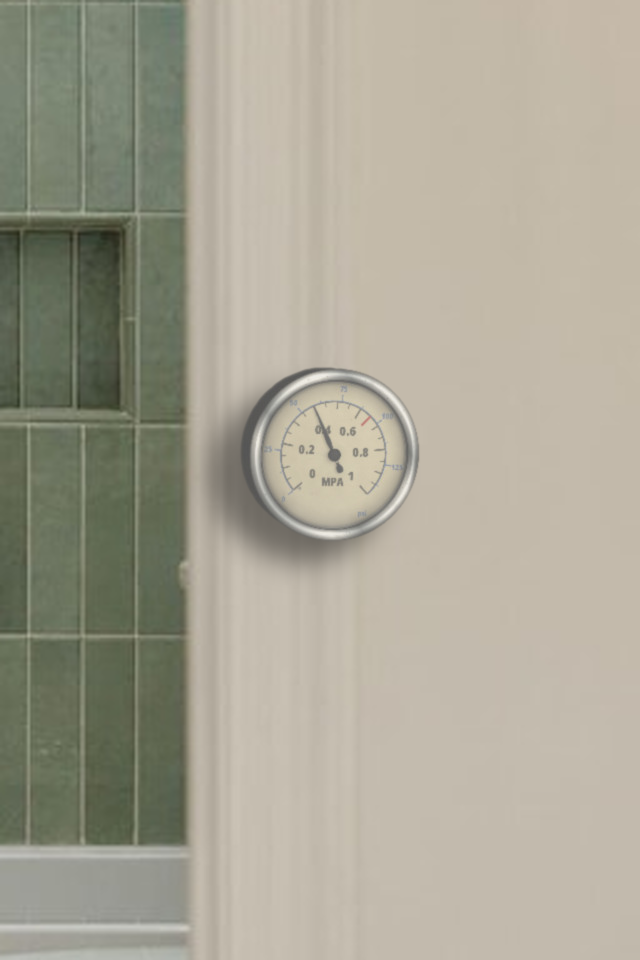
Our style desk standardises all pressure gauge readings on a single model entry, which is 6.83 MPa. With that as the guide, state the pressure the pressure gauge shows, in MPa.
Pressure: 0.4 MPa
